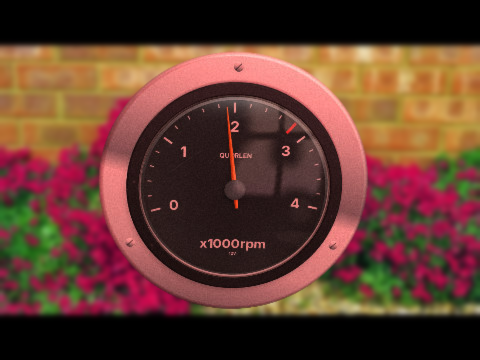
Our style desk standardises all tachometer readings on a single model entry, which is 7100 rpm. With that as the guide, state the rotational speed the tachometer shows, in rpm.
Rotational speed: 1900 rpm
